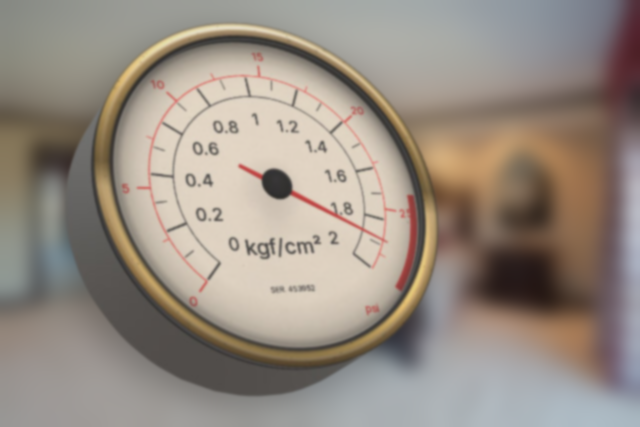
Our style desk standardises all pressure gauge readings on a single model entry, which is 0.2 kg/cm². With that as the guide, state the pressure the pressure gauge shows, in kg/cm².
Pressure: 1.9 kg/cm²
